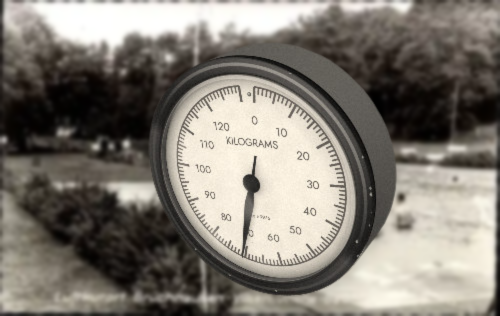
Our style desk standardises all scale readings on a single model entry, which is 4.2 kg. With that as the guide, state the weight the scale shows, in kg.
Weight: 70 kg
